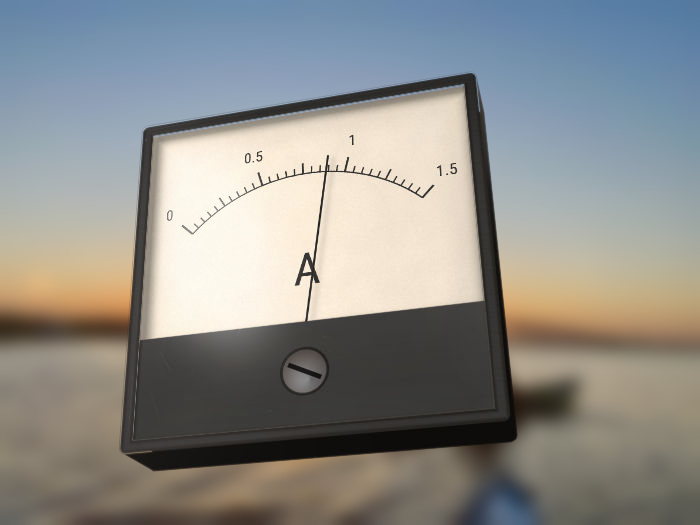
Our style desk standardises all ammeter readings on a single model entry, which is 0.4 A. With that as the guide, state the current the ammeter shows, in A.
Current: 0.9 A
